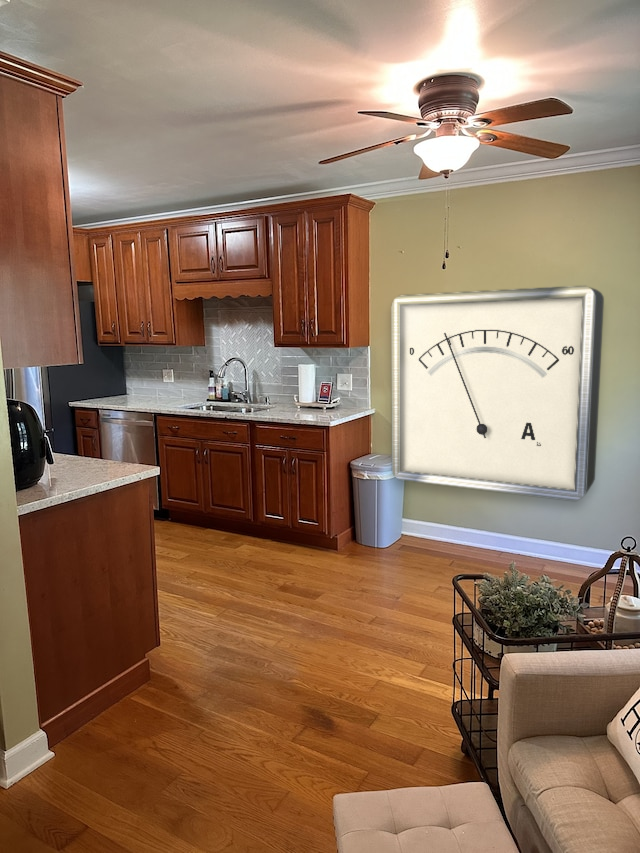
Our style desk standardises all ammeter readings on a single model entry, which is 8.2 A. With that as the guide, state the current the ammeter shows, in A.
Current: 15 A
